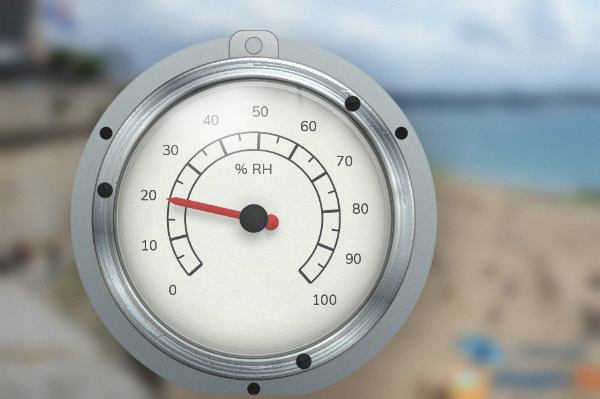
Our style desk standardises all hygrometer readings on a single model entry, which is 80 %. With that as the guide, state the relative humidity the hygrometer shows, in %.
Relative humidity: 20 %
